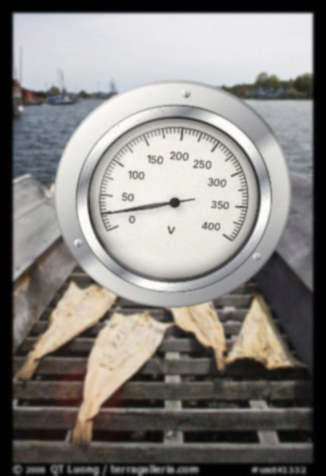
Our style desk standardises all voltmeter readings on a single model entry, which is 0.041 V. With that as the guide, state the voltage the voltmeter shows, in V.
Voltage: 25 V
